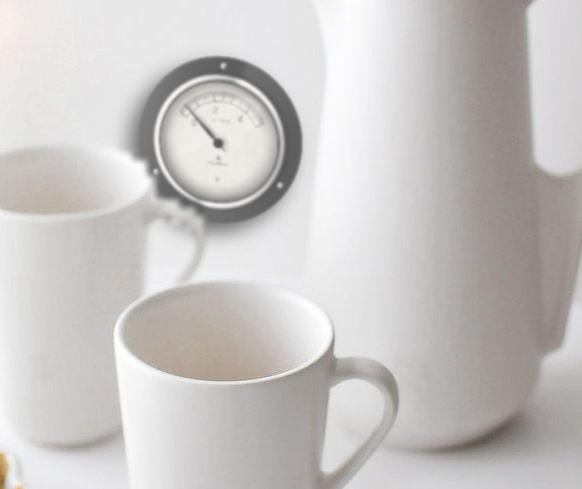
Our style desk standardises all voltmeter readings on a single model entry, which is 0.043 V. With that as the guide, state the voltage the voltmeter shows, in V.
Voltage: 0.5 V
